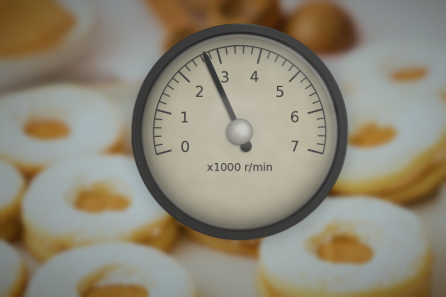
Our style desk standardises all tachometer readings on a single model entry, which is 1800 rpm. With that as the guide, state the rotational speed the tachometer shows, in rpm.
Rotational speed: 2700 rpm
